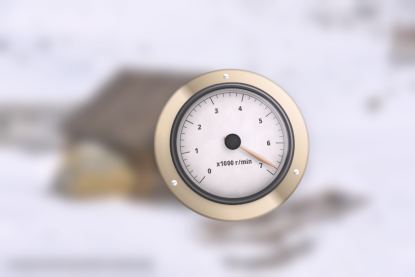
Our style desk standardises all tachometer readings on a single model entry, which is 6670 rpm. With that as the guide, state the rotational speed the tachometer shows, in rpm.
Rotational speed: 6800 rpm
